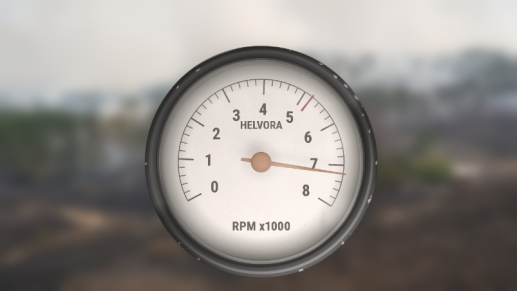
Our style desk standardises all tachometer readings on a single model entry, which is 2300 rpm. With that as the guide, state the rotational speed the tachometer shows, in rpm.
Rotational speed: 7200 rpm
